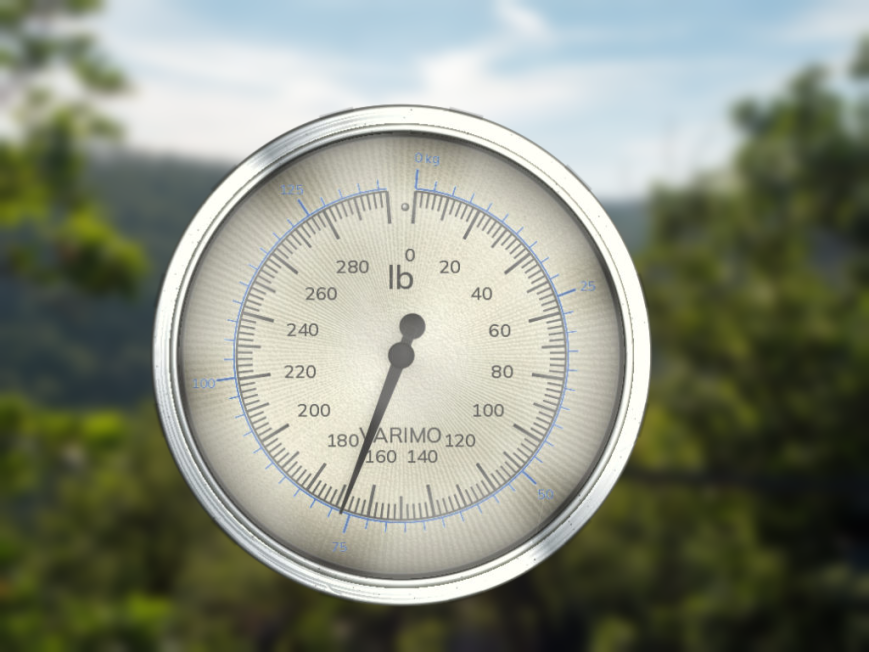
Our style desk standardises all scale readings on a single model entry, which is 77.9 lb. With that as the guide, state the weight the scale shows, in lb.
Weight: 168 lb
